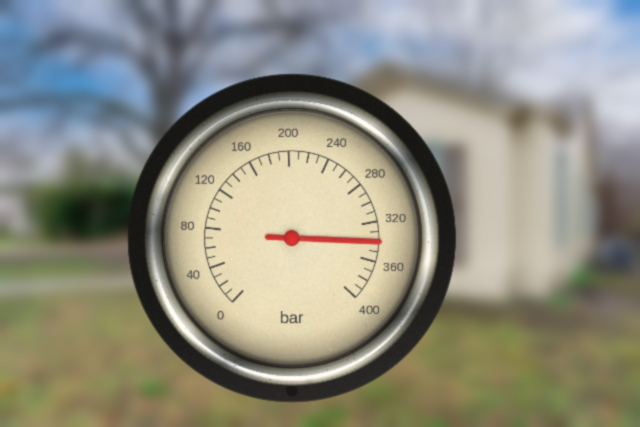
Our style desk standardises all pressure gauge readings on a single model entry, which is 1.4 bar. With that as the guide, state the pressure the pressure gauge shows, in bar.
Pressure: 340 bar
